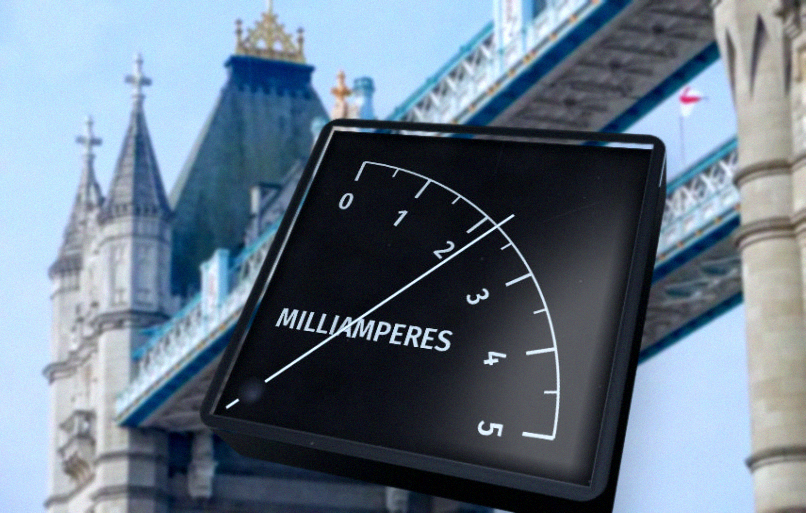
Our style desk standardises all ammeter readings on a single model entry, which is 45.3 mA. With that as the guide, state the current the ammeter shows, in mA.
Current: 2.25 mA
